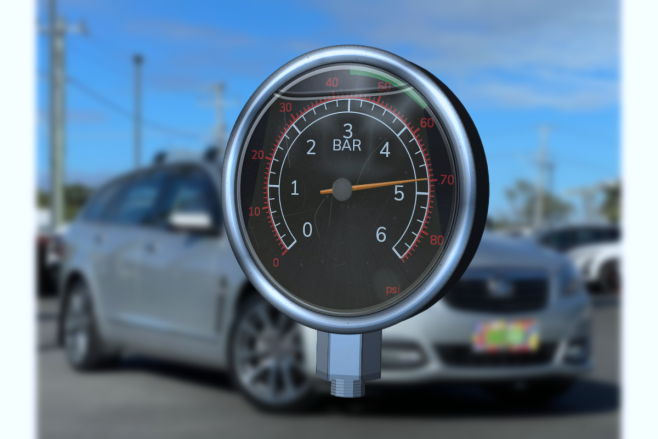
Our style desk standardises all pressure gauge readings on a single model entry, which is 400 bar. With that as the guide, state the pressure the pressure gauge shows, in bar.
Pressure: 4.8 bar
